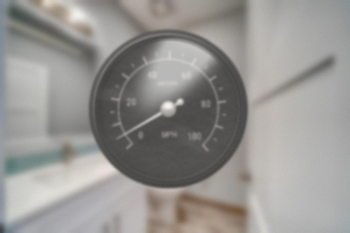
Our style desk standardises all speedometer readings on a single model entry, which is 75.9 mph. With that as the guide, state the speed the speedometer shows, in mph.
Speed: 5 mph
